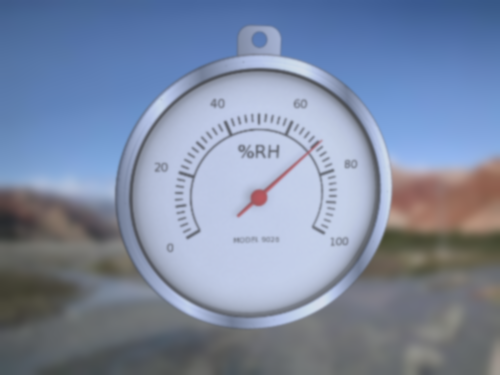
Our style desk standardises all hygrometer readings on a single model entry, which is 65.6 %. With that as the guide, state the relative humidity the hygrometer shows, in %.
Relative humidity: 70 %
